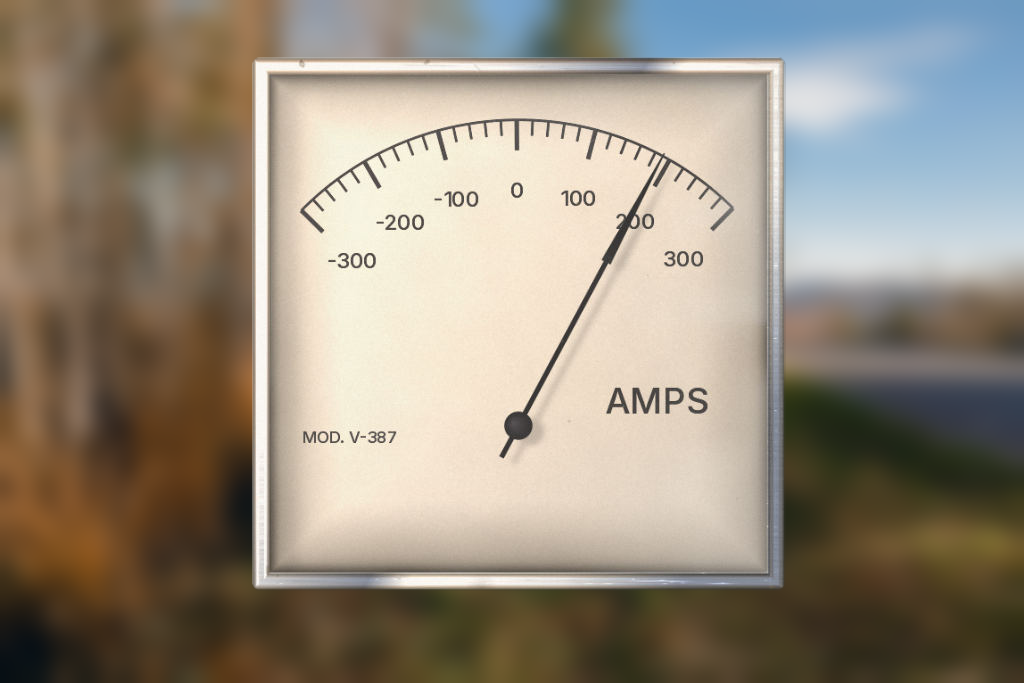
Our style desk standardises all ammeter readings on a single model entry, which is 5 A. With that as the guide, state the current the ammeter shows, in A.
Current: 190 A
